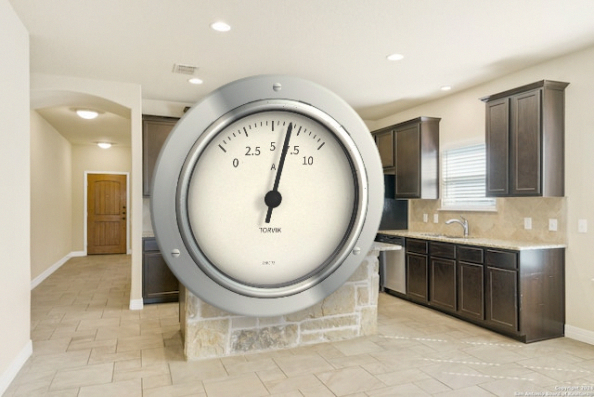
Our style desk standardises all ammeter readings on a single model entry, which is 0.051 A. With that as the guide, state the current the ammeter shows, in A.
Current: 6.5 A
